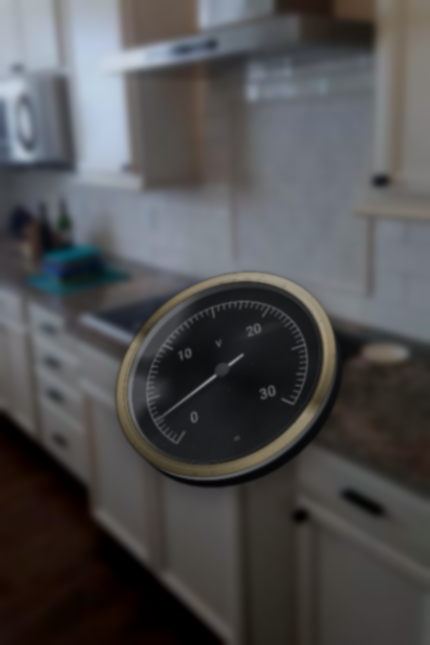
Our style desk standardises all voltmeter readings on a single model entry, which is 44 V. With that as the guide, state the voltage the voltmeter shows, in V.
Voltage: 2.5 V
